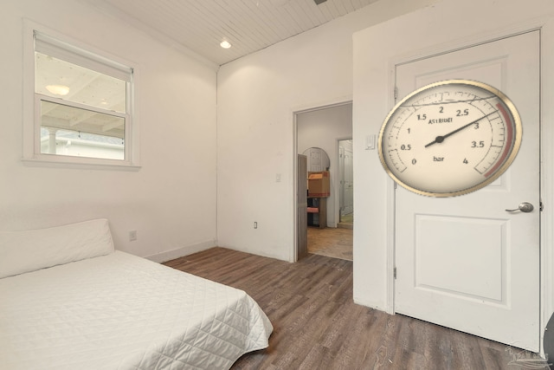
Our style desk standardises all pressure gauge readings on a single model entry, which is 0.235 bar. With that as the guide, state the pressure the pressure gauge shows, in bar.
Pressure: 2.9 bar
